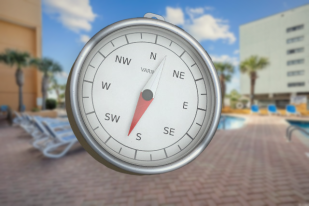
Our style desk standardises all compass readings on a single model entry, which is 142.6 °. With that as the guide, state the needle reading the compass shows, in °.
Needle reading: 195 °
